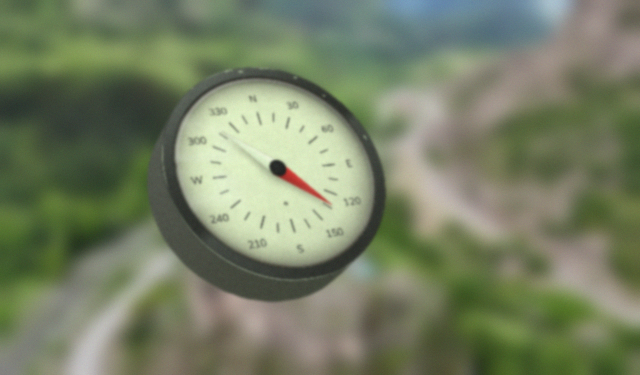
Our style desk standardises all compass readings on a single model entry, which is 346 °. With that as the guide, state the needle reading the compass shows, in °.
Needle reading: 135 °
